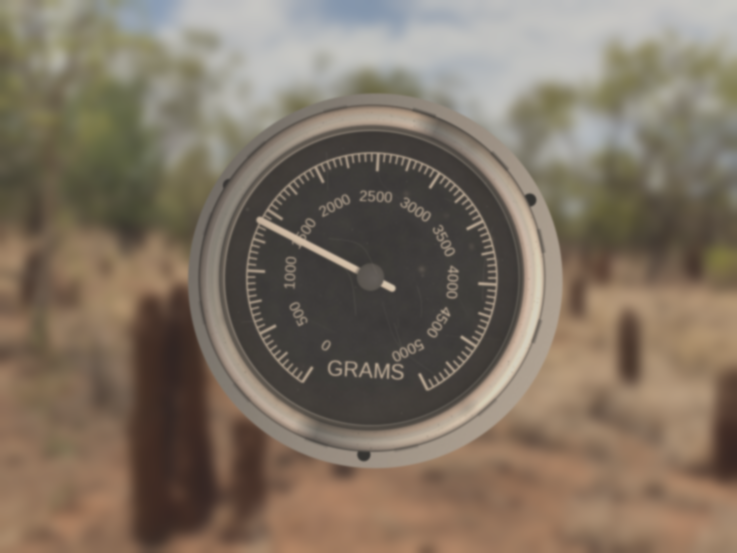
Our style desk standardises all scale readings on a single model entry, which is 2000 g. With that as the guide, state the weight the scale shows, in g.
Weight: 1400 g
